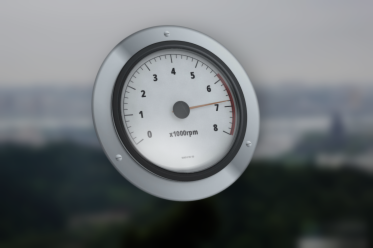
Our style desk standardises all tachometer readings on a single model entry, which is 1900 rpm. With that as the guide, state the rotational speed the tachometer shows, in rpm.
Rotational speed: 6800 rpm
